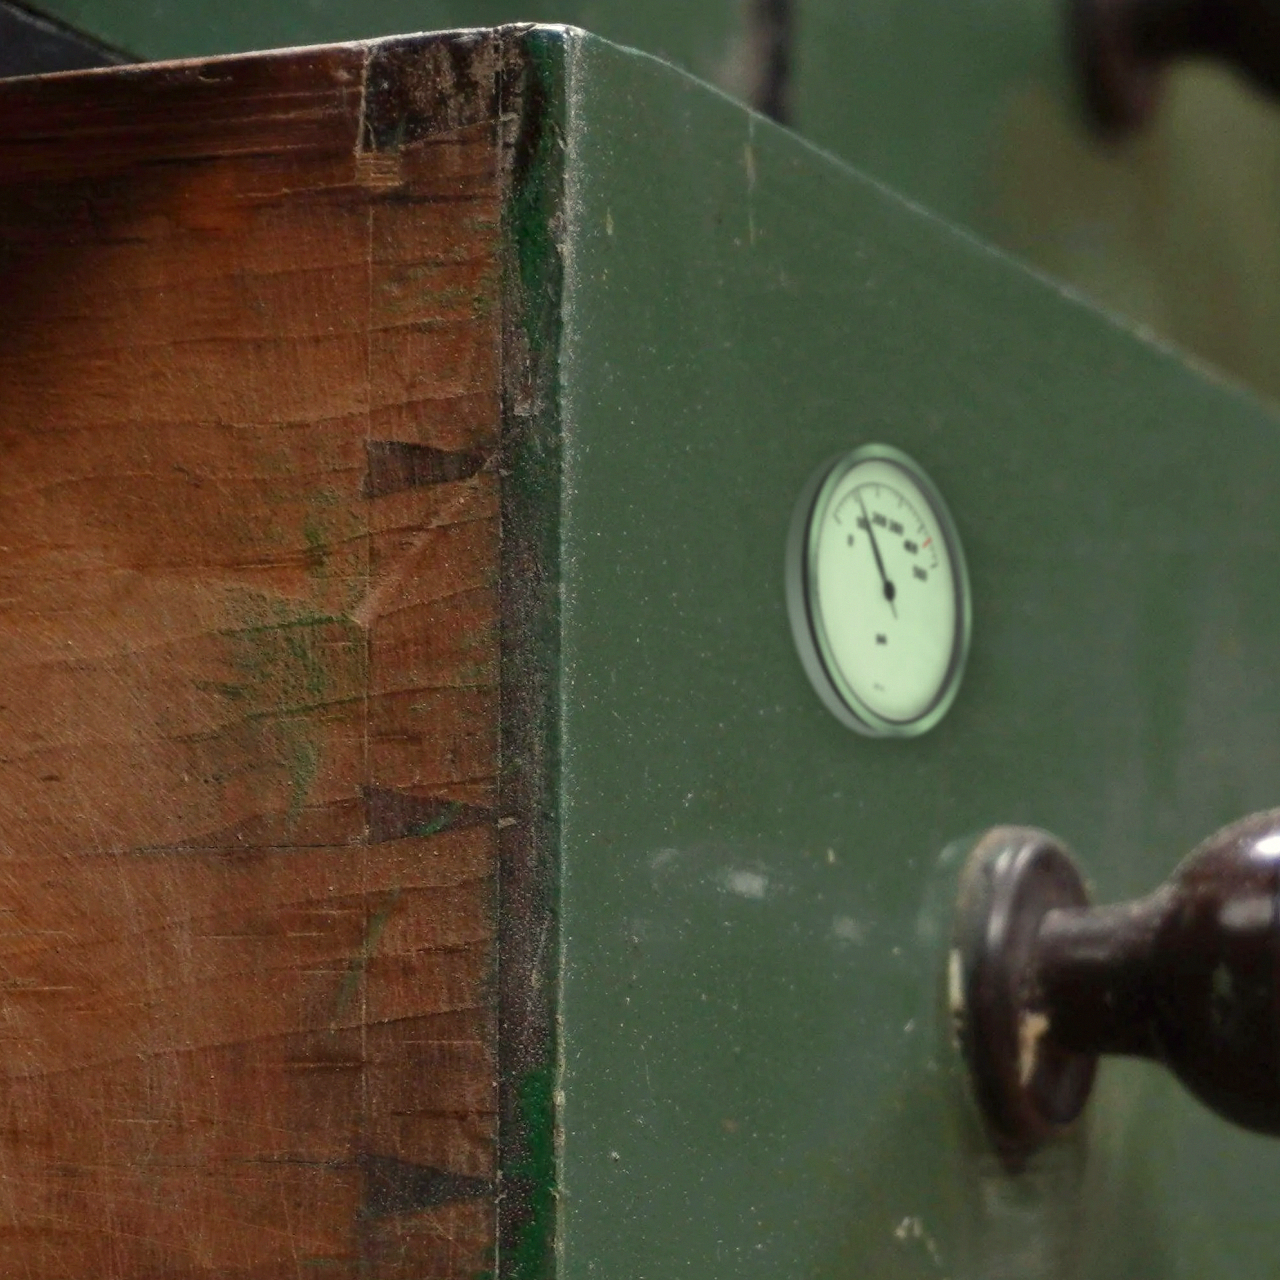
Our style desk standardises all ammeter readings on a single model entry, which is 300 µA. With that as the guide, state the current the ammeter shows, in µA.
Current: 100 µA
